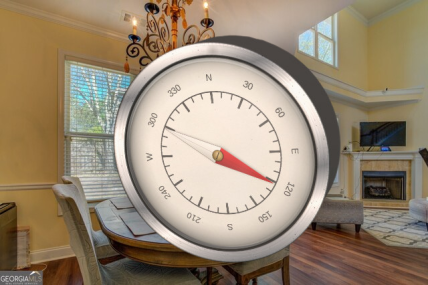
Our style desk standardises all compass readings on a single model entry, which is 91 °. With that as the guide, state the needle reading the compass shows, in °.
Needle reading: 120 °
